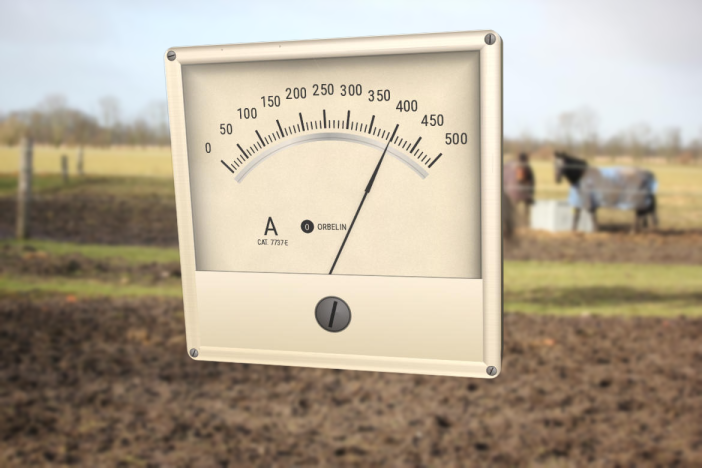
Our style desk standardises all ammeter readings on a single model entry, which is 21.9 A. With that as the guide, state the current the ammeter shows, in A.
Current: 400 A
